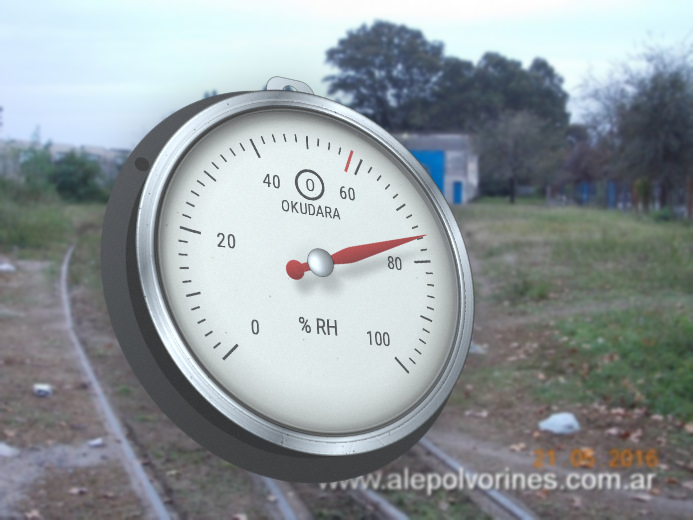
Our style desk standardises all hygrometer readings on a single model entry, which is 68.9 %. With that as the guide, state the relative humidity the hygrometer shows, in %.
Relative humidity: 76 %
